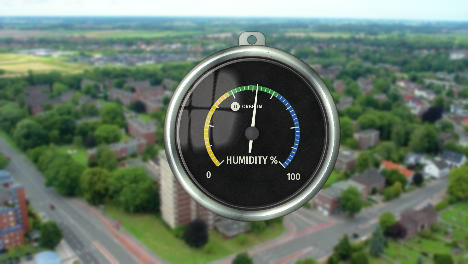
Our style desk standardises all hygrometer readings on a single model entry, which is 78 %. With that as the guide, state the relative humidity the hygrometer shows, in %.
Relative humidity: 52 %
